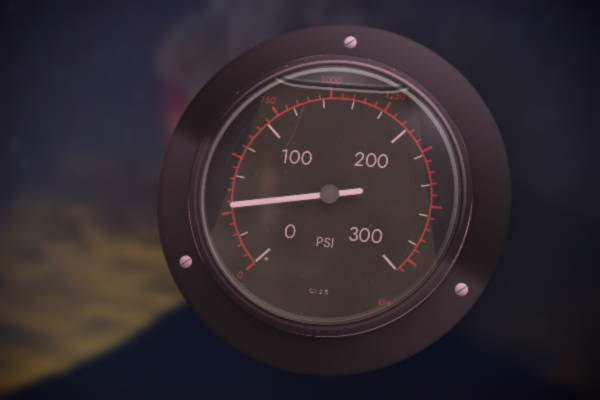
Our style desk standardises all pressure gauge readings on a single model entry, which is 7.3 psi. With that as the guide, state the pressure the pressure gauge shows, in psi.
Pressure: 40 psi
